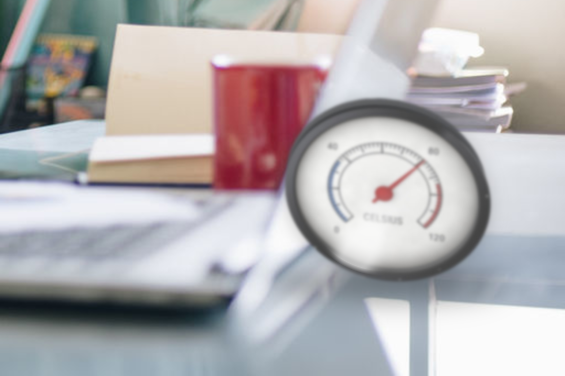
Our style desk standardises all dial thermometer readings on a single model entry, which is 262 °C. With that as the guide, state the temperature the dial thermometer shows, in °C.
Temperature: 80 °C
